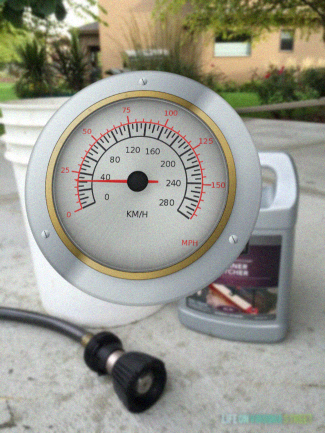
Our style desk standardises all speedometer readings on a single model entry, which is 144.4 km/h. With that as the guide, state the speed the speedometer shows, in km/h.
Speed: 30 km/h
